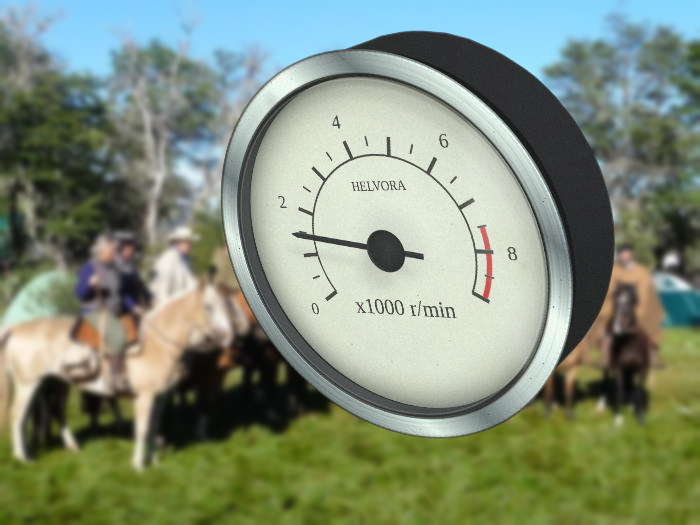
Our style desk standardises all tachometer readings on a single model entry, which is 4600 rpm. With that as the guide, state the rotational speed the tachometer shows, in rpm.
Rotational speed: 1500 rpm
